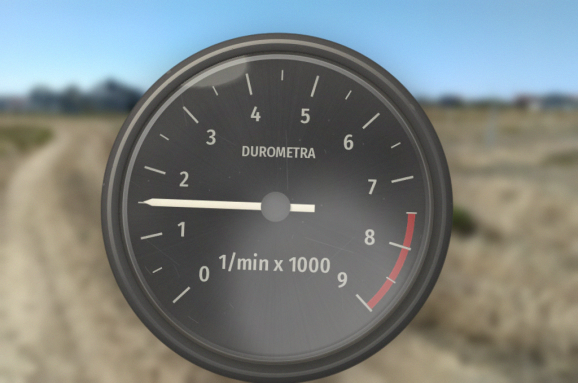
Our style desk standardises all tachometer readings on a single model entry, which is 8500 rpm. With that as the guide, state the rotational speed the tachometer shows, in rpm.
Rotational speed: 1500 rpm
